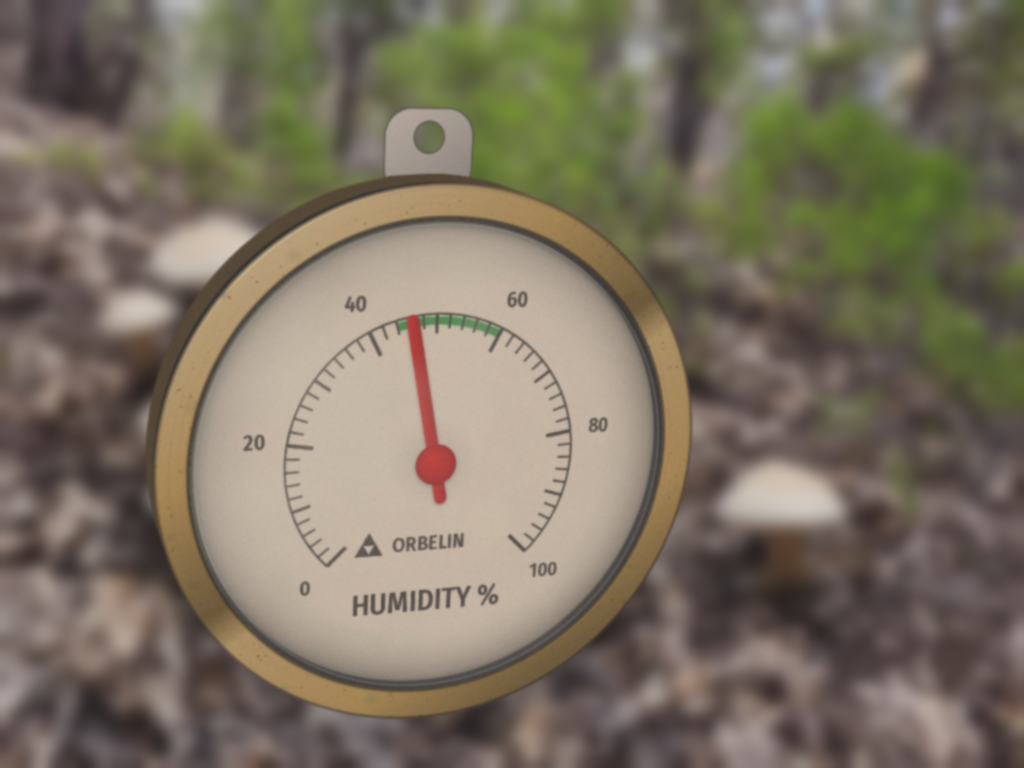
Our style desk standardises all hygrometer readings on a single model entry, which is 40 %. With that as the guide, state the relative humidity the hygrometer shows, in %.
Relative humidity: 46 %
